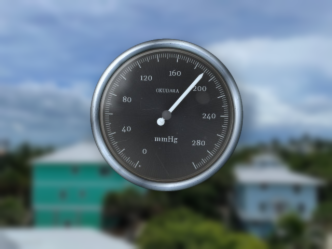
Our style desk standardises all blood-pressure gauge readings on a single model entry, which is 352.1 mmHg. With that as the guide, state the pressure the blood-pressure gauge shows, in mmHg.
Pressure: 190 mmHg
